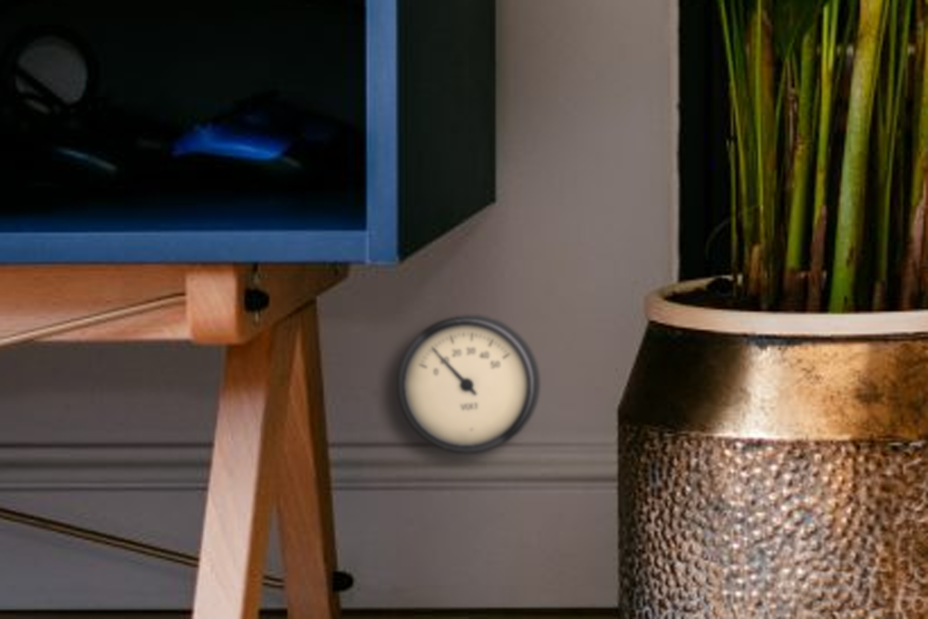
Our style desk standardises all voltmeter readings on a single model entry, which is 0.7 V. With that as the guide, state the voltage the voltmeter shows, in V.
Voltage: 10 V
